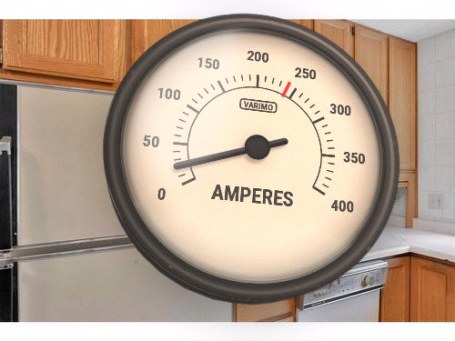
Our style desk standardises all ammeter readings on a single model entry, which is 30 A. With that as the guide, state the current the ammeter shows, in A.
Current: 20 A
